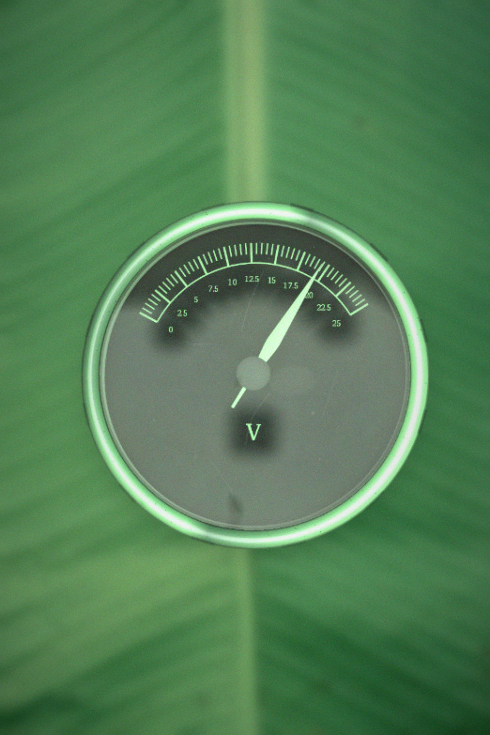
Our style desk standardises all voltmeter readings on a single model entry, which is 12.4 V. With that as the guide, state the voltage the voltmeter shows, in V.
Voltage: 19.5 V
